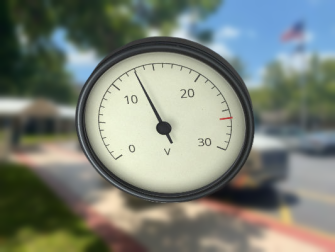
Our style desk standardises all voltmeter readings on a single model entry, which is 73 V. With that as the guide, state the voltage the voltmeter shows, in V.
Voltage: 13 V
